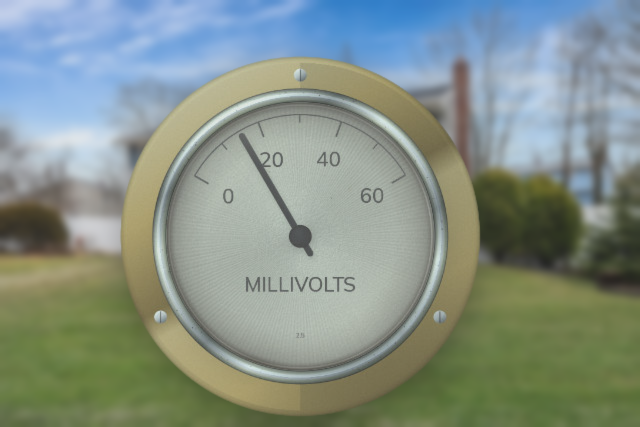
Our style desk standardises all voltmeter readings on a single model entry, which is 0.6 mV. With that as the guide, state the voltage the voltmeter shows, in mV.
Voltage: 15 mV
